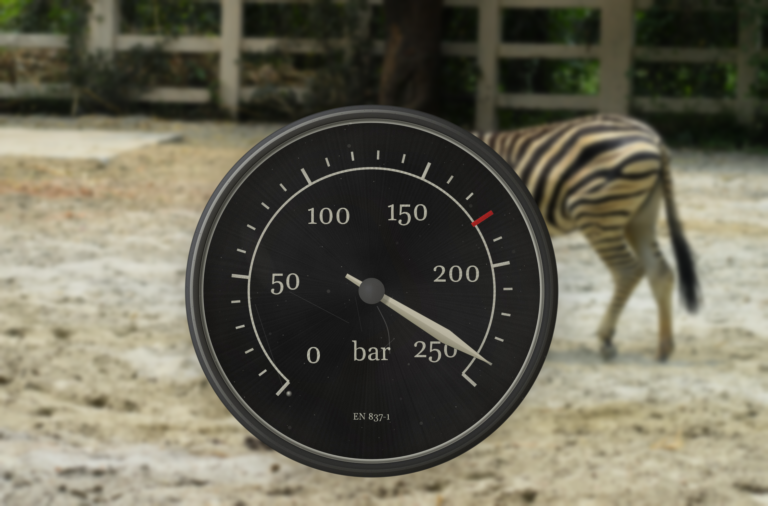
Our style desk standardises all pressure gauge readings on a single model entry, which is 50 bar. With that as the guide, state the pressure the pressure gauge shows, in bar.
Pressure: 240 bar
